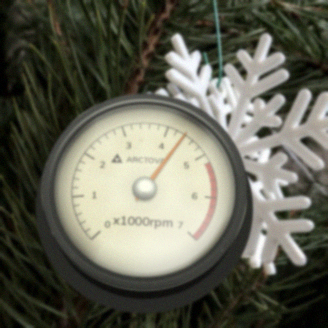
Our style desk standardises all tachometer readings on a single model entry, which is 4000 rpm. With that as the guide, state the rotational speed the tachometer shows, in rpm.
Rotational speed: 4400 rpm
